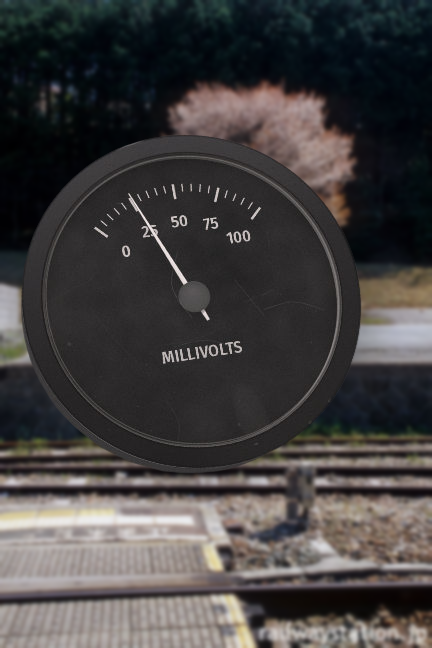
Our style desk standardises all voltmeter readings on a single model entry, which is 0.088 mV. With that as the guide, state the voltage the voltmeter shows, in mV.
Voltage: 25 mV
